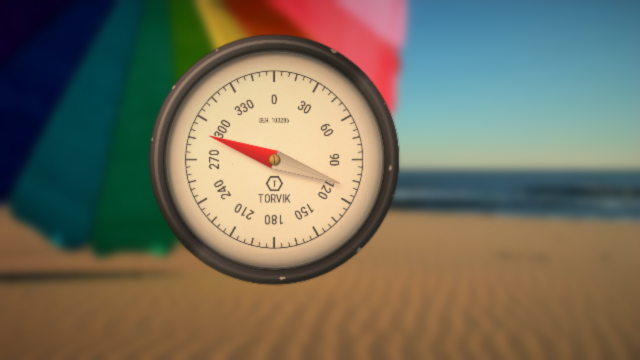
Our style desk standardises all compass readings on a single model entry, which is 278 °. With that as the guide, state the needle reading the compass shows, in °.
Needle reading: 290 °
